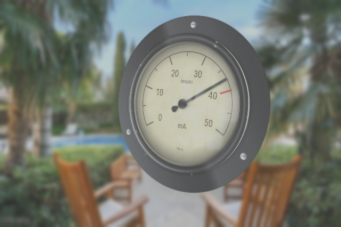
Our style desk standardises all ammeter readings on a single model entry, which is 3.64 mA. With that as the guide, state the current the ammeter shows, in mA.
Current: 37.5 mA
